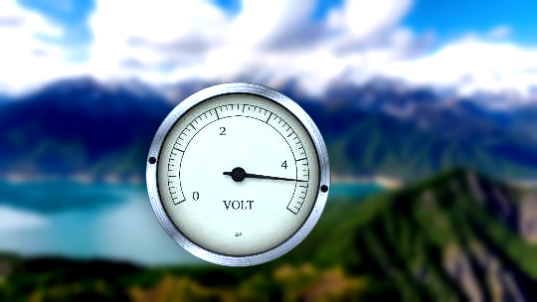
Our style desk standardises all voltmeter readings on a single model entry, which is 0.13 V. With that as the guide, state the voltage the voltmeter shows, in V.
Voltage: 4.4 V
